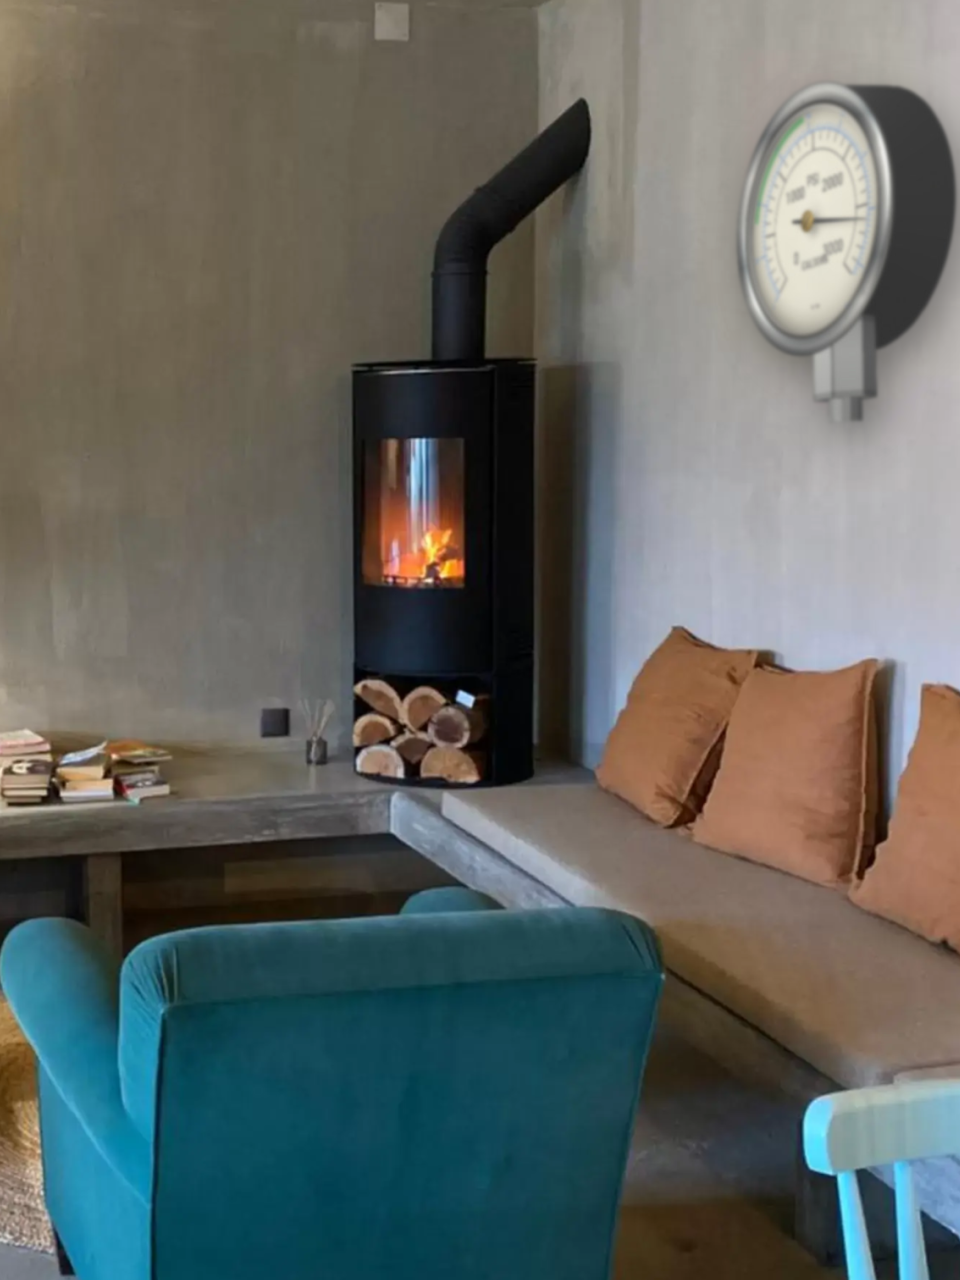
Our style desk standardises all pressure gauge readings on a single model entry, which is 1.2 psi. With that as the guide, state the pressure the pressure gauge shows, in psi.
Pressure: 2600 psi
